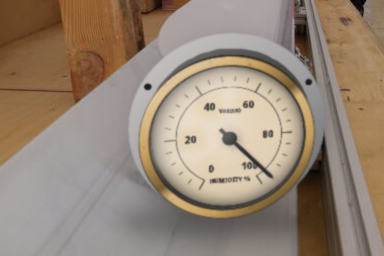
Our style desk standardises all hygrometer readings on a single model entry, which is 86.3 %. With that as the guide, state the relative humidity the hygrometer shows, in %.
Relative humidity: 96 %
